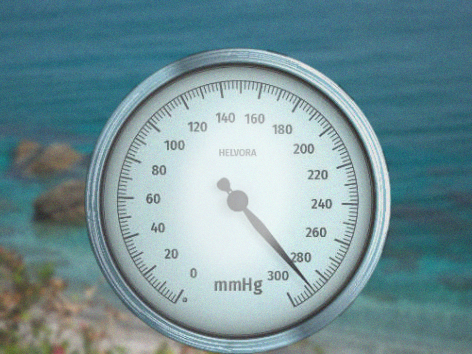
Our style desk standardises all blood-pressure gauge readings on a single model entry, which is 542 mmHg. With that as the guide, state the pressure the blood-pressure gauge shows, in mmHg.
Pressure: 288 mmHg
